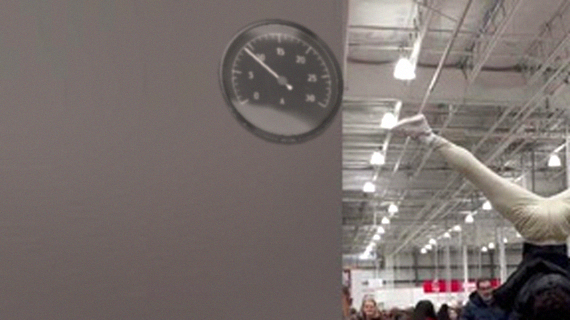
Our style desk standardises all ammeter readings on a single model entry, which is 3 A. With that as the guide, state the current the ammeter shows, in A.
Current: 9 A
